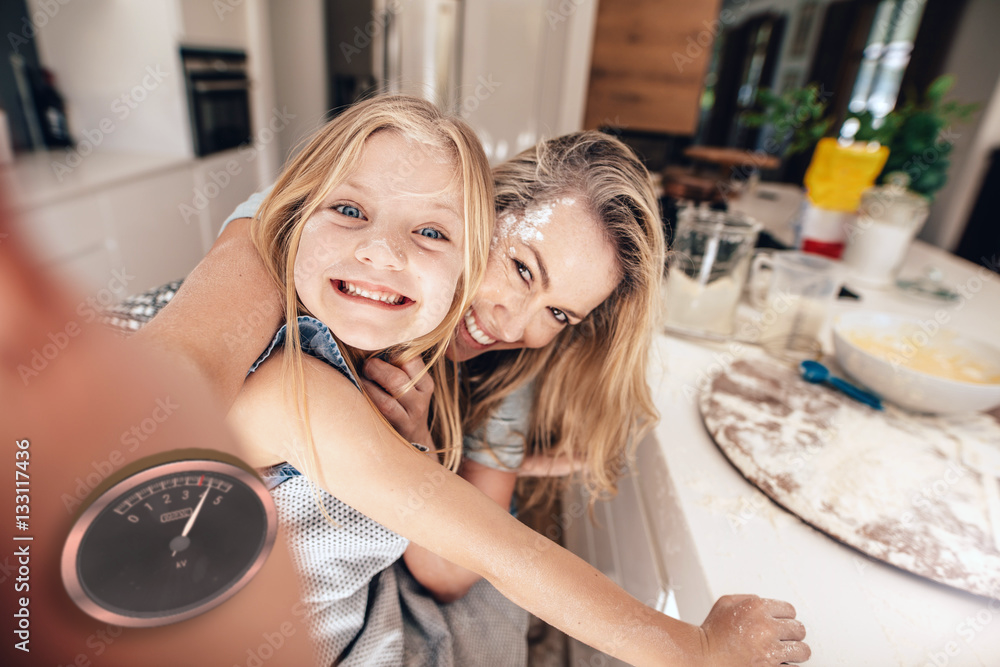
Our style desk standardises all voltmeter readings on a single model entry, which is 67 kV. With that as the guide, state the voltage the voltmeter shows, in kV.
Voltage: 4 kV
